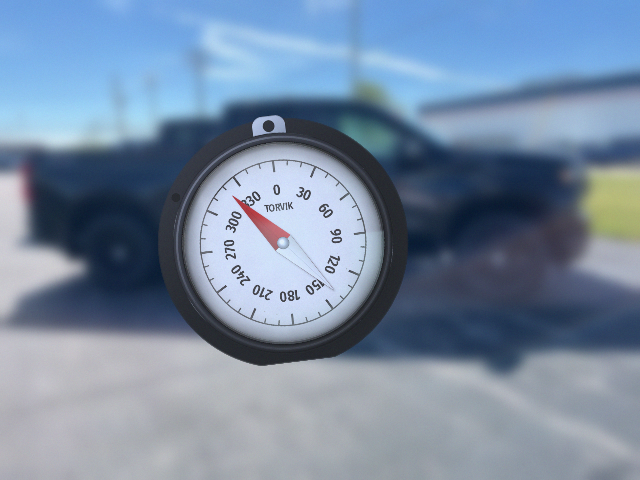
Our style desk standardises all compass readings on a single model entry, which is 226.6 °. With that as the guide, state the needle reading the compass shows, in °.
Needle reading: 320 °
